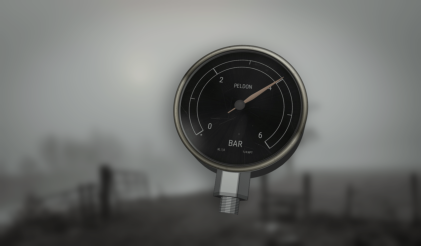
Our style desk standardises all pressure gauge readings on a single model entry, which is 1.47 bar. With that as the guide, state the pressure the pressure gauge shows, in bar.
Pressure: 4 bar
